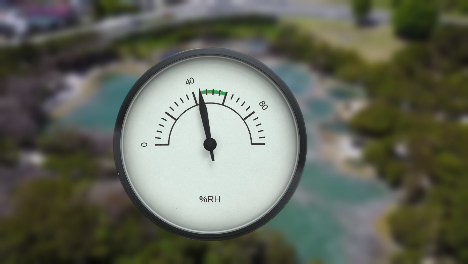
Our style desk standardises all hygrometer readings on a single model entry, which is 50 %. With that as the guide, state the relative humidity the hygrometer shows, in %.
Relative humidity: 44 %
